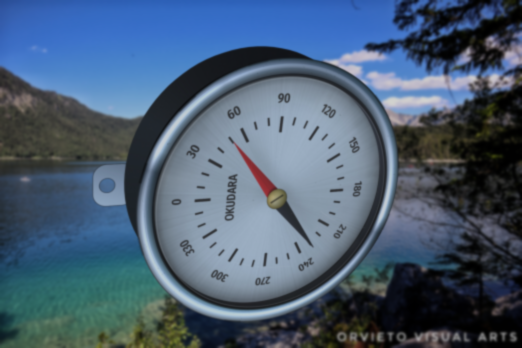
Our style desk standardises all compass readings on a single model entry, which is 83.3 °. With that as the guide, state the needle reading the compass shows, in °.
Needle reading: 50 °
